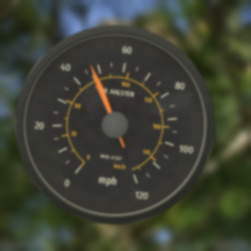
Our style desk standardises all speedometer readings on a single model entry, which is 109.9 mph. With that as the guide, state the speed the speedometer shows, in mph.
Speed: 47.5 mph
